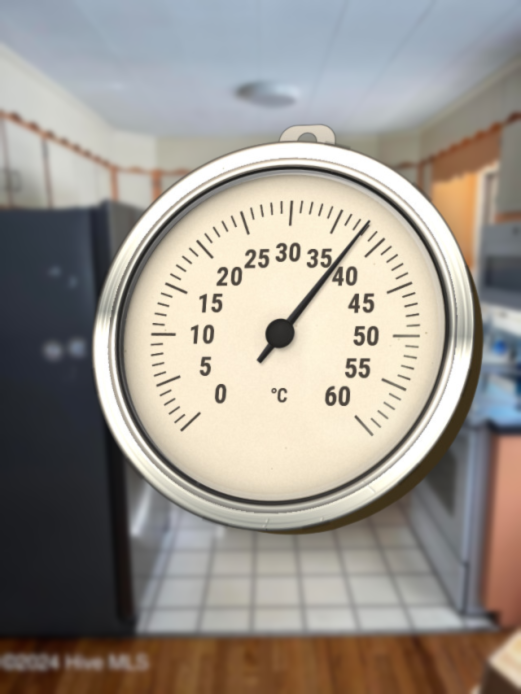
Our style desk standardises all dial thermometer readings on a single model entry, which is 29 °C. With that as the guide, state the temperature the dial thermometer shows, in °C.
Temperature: 38 °C
